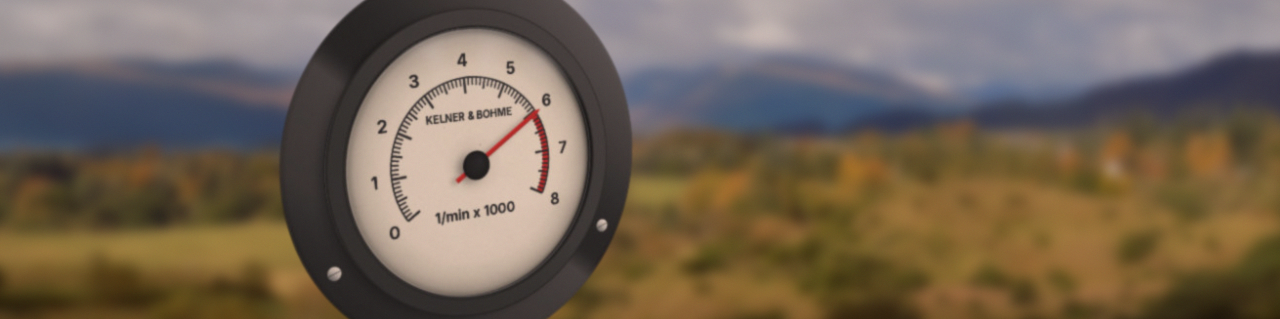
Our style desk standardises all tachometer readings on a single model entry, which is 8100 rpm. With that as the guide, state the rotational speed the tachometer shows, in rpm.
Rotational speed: 6000 rpm
